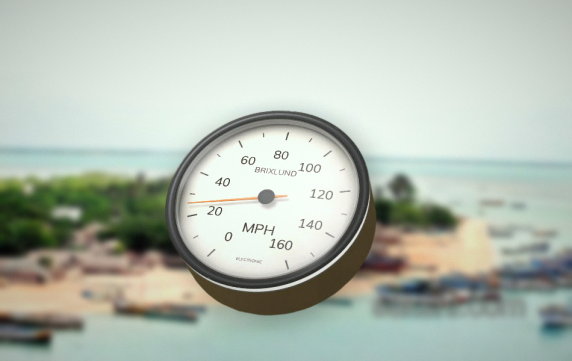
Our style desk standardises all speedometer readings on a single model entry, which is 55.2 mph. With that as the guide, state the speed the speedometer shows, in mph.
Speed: 25 mph
